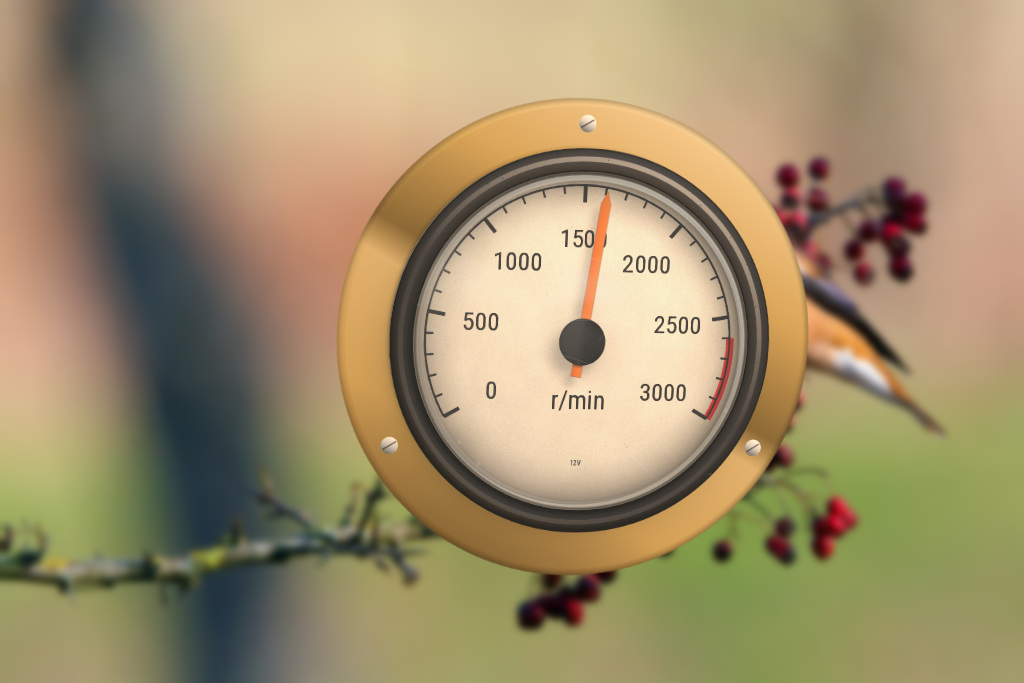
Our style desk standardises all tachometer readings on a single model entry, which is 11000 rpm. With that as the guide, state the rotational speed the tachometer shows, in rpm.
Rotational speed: 1600 rpm
